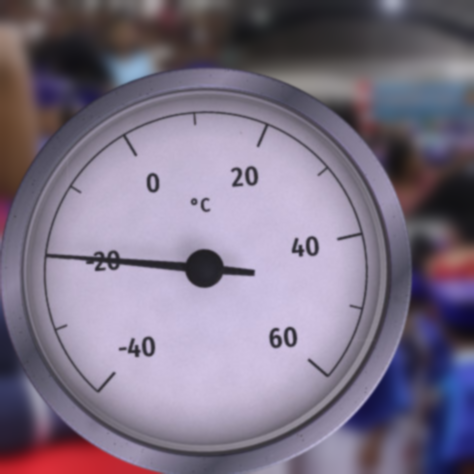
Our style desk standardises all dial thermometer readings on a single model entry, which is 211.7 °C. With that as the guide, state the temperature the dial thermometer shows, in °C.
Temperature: -20 °C
